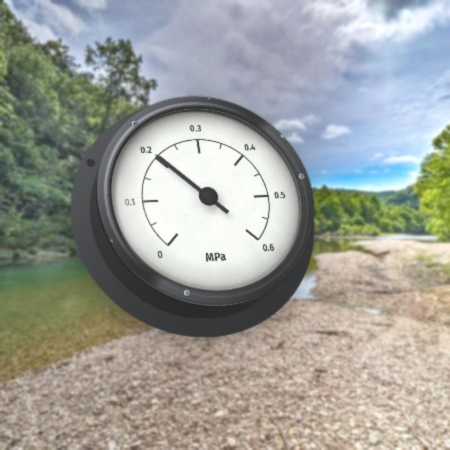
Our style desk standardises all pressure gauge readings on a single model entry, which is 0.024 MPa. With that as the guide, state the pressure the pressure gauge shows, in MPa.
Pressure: 0.2 MPa
